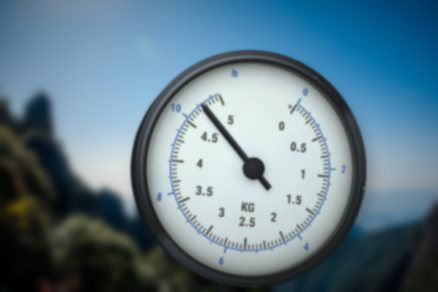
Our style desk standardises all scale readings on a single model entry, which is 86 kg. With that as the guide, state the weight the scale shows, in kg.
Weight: 4.75 kg
